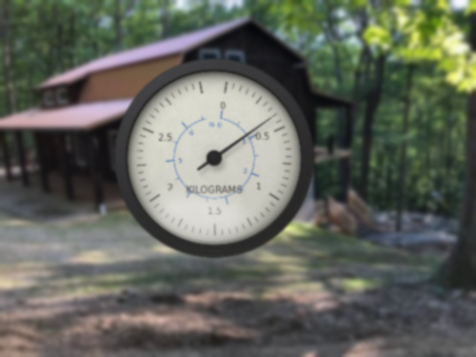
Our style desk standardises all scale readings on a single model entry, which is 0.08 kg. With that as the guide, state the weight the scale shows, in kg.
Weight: 0.4 kg
